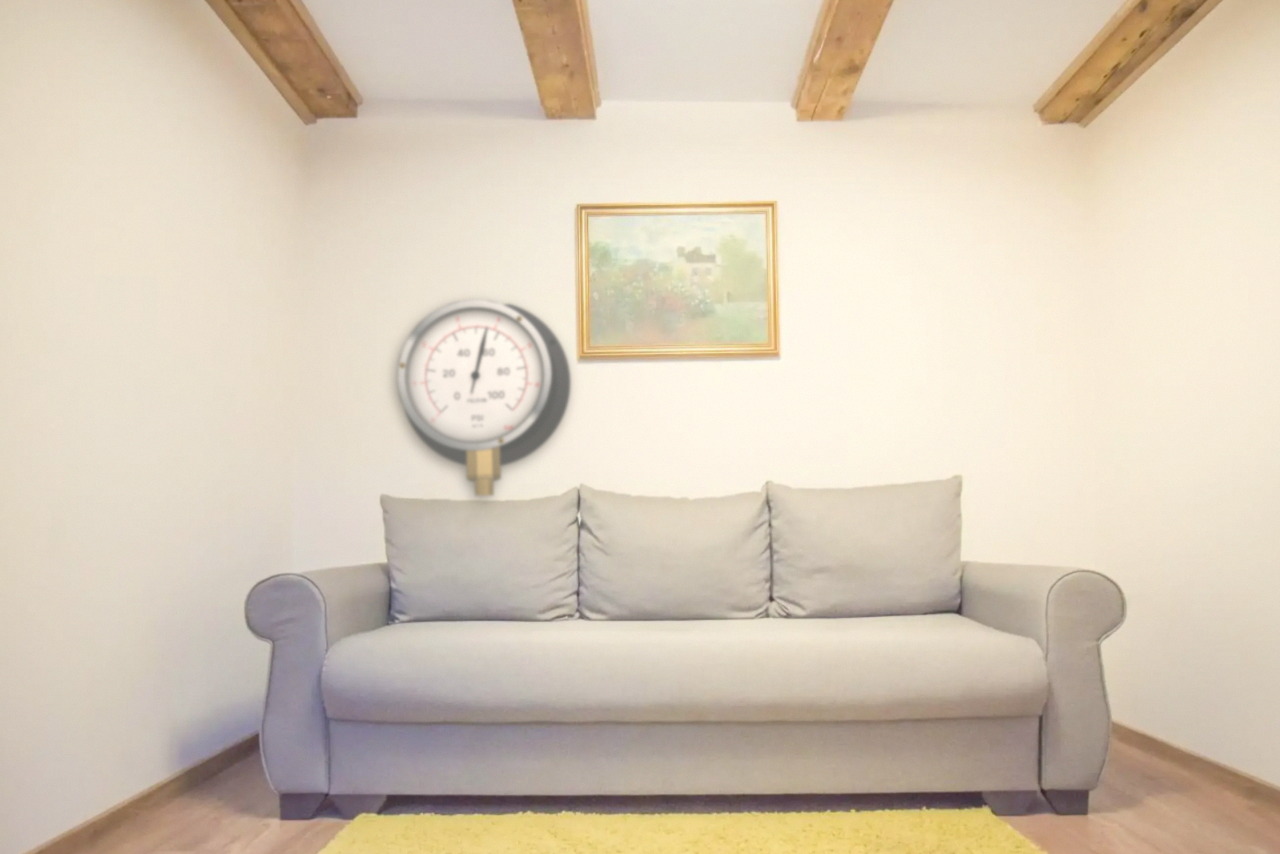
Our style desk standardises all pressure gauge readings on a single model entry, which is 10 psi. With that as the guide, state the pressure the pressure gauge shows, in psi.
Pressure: 55 psi
